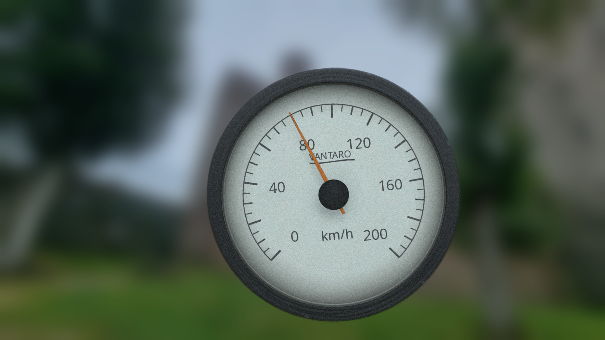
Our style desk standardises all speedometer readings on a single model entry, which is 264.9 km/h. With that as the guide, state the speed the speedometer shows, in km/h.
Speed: 80 km/h
